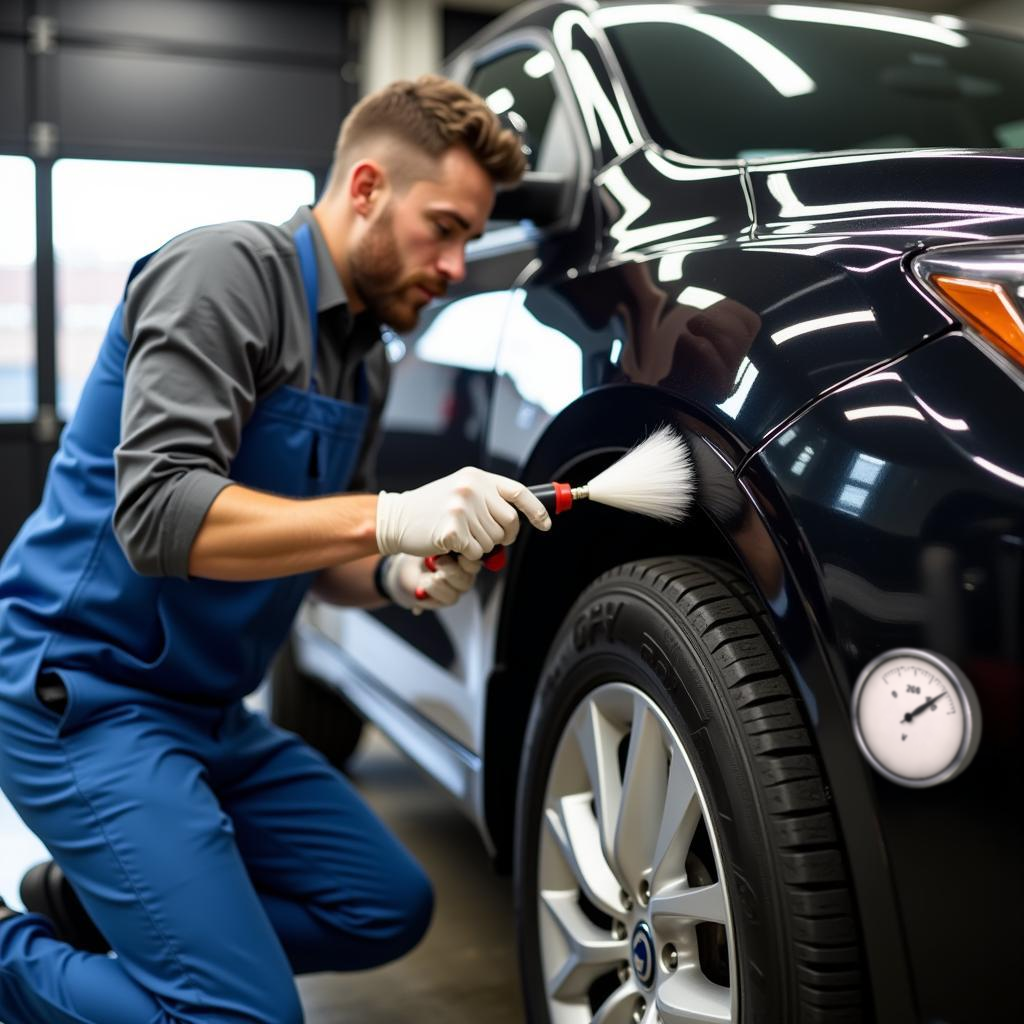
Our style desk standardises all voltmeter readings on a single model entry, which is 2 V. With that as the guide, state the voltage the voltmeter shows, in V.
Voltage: 400 V
